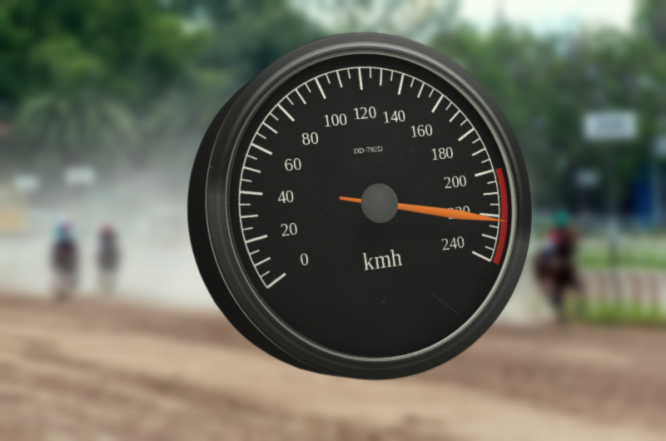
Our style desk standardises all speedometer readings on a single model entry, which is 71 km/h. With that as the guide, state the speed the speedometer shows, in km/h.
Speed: 222.5 km/h
